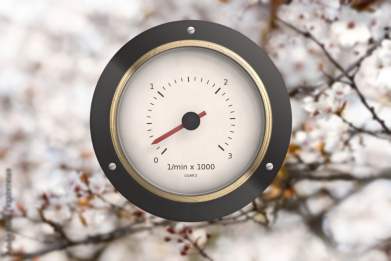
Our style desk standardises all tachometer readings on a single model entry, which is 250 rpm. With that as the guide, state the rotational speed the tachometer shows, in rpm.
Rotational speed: 200 rpm
